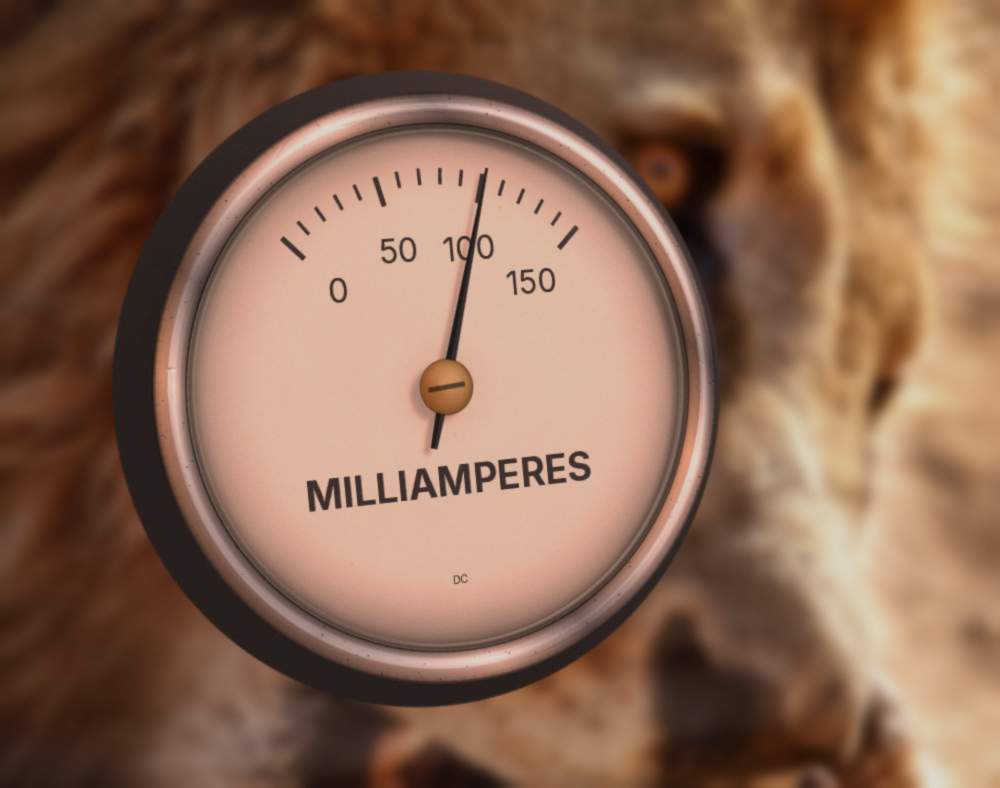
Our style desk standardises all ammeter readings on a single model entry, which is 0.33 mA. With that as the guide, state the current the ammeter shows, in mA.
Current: 100 mA
